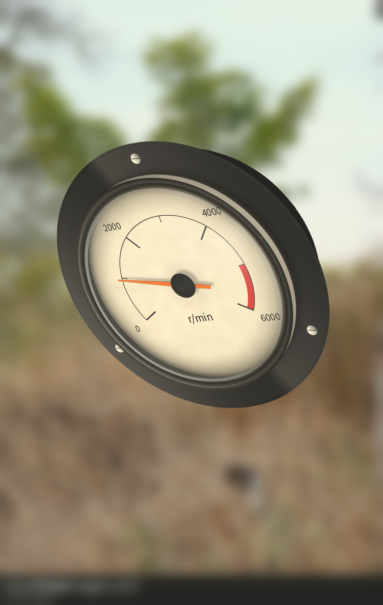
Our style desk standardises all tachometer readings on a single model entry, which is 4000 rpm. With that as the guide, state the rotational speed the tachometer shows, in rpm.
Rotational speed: 1000 rpm
